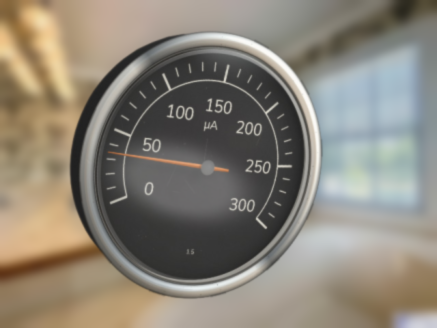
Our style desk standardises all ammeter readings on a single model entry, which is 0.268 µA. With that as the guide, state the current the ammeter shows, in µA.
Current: 35 µA
